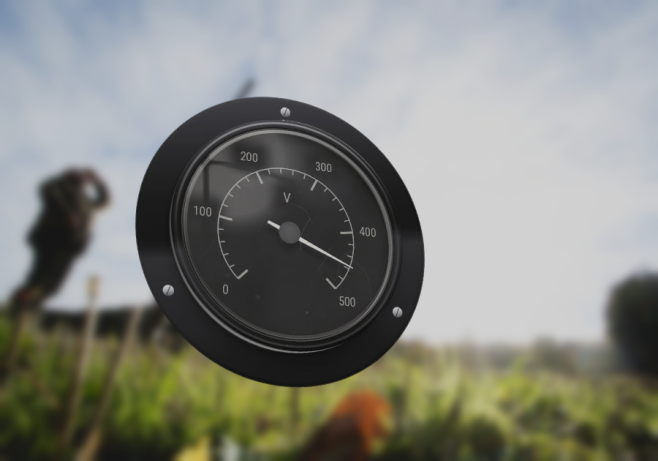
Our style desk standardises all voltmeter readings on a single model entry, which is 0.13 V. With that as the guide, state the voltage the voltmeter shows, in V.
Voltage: 460 V
